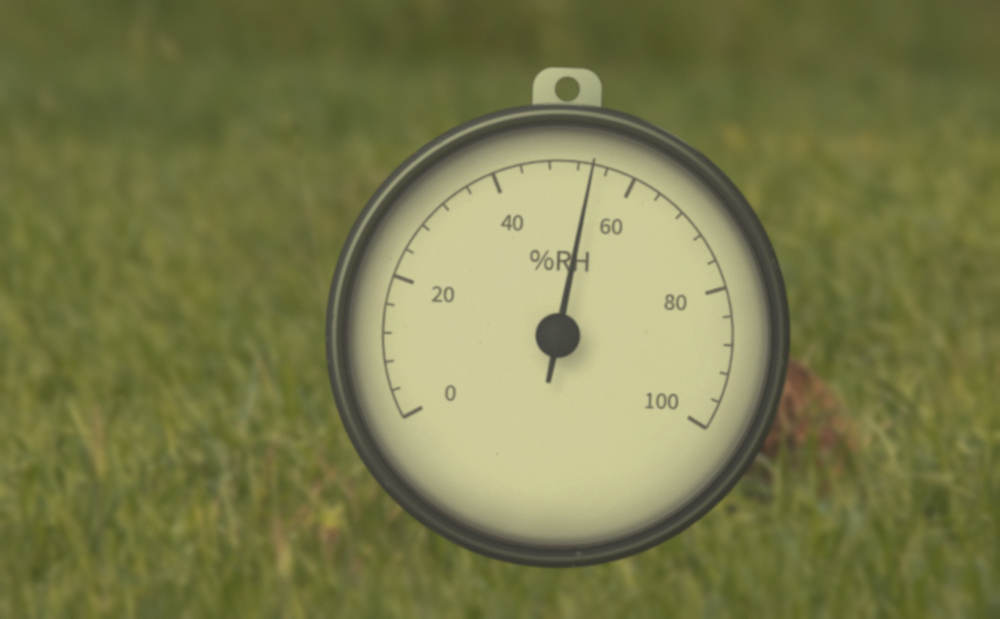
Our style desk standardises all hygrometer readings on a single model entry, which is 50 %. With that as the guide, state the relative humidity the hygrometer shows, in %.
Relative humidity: 54 %
